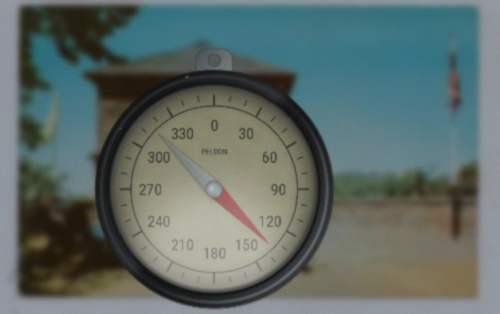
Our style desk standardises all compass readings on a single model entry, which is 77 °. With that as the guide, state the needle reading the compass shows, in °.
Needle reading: 135 °
